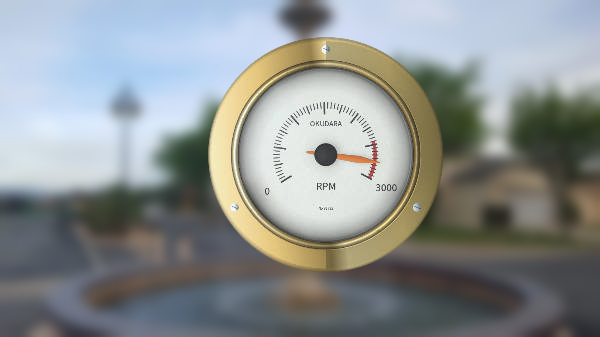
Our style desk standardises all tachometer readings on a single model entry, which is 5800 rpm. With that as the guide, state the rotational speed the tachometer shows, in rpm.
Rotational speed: 2750 rpm
